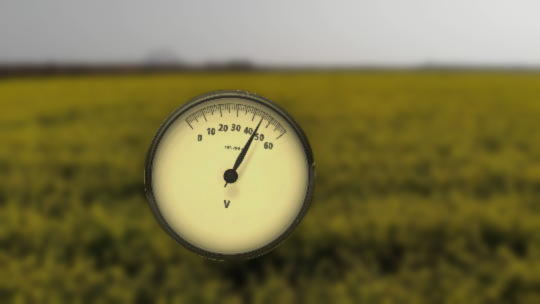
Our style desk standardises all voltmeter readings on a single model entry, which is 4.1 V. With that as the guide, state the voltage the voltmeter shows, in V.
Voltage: 45 V
